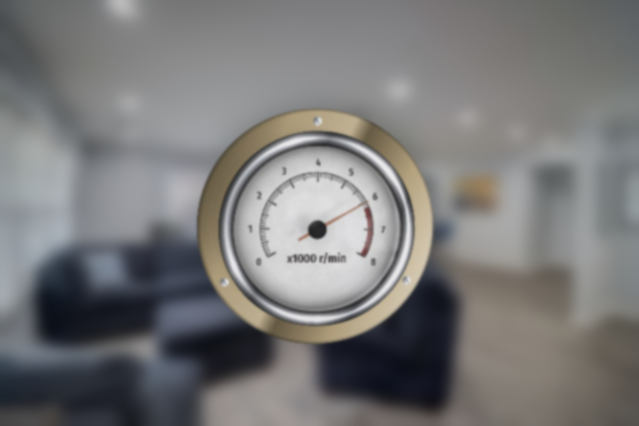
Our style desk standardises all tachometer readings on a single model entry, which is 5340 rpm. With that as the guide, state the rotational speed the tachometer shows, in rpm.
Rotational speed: 6000 rpm
